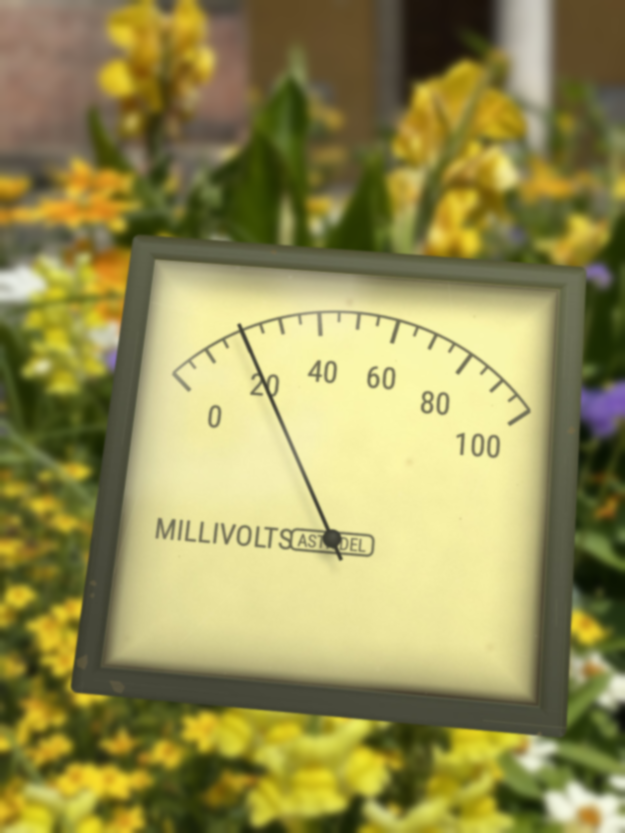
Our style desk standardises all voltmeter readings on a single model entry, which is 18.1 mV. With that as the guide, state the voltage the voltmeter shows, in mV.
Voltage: 20 mV
